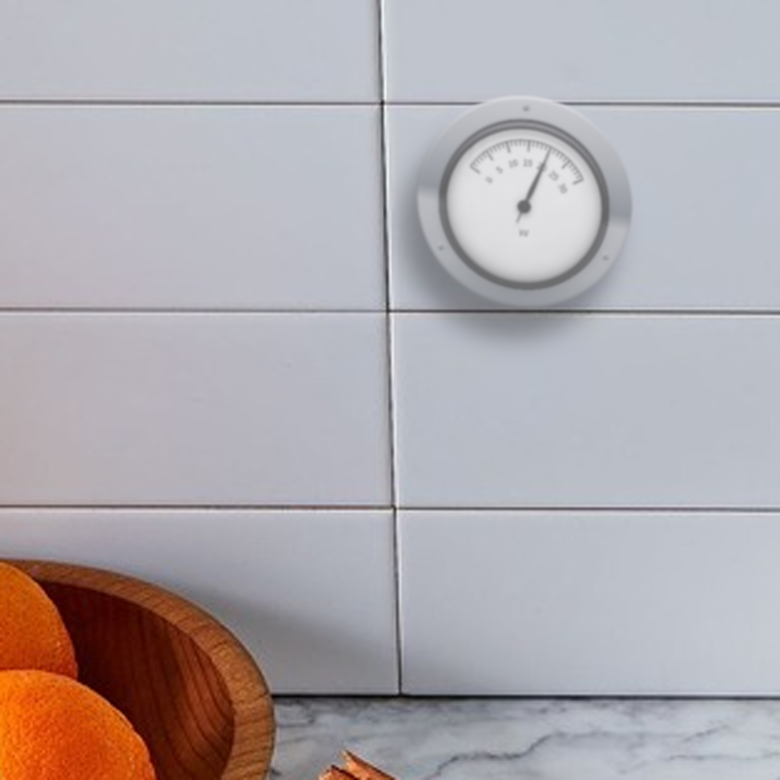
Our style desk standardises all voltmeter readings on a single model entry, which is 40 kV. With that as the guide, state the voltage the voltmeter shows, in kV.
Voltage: 20 kV
